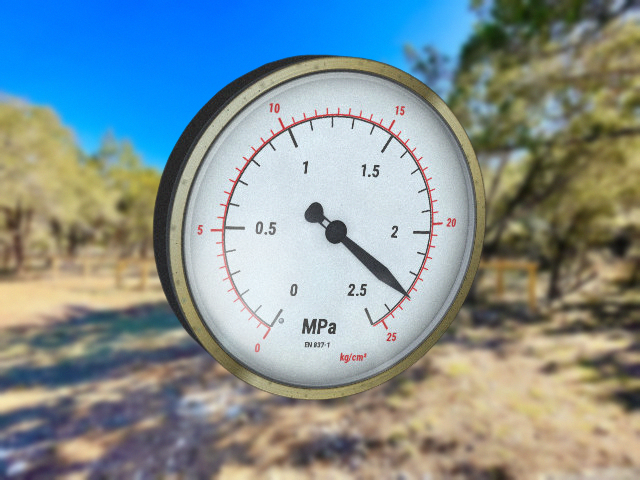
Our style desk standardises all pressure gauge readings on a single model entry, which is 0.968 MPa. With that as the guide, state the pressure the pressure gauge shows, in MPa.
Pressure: 2.3 MPa
